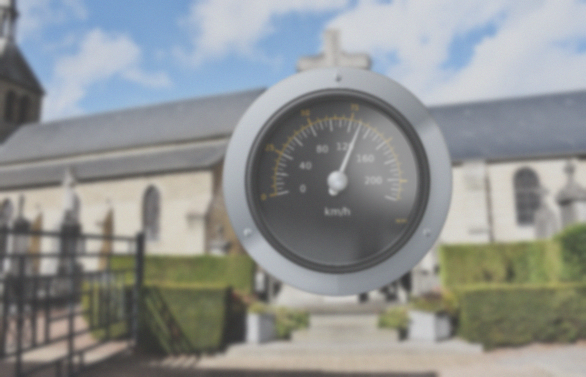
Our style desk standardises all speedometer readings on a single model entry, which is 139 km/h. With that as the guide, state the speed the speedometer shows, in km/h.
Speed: 130 km/h
